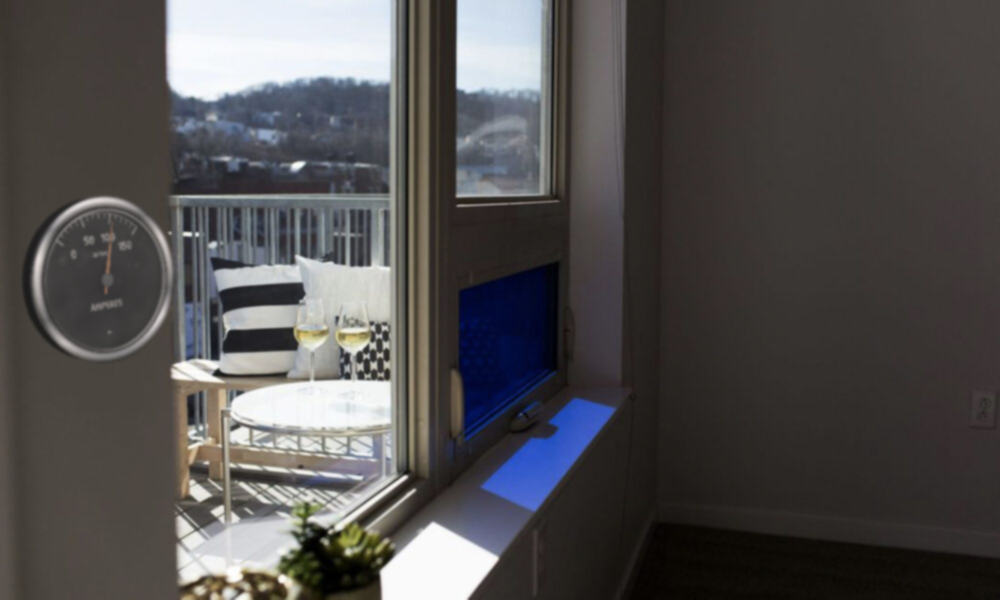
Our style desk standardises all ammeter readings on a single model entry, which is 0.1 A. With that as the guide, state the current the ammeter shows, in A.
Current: 100 A
